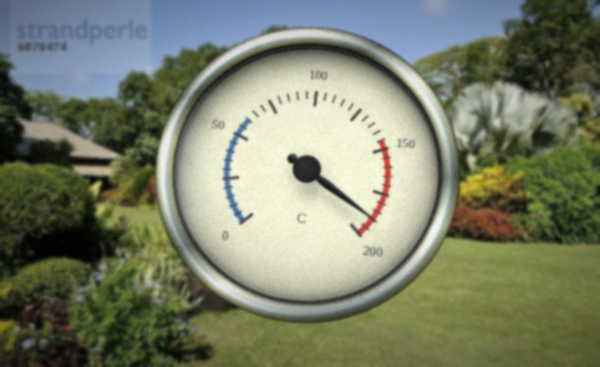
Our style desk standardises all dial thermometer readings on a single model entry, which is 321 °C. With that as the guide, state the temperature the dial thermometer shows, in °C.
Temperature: 190 °C
